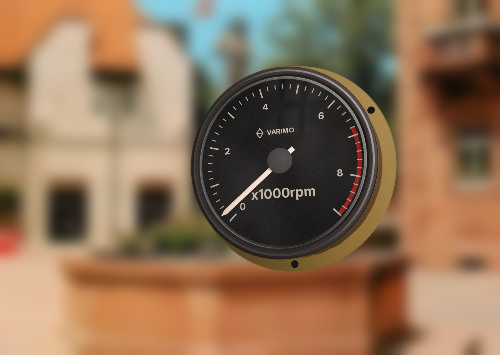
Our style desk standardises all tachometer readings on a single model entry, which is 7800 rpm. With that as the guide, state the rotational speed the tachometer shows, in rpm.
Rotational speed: 200 rpm
